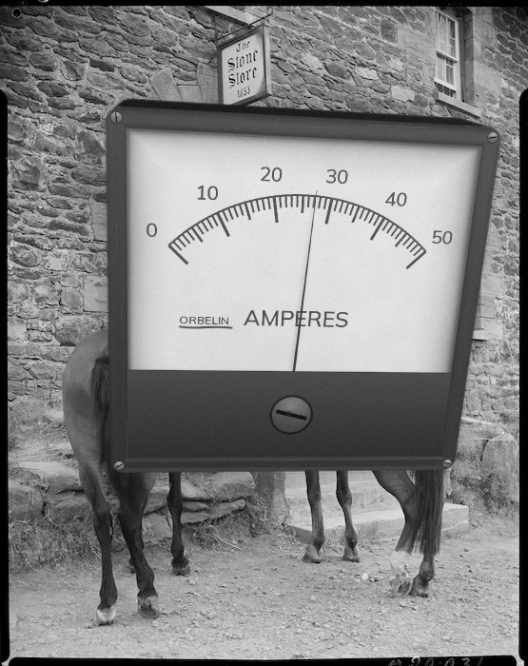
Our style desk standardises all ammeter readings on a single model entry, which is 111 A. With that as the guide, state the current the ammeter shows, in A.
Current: 27 A
